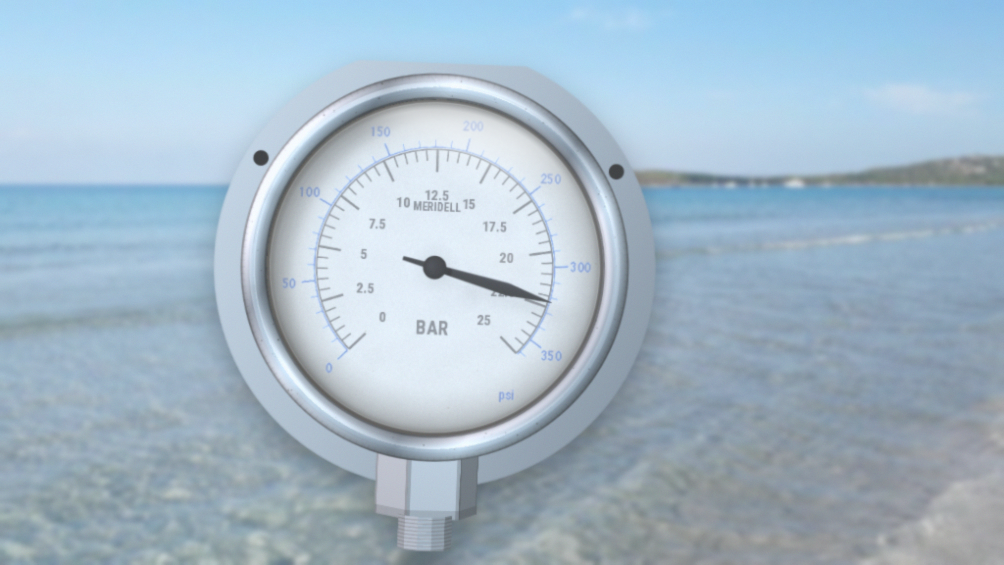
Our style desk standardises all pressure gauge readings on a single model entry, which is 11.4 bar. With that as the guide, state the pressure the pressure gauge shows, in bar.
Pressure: 22.25 bar
